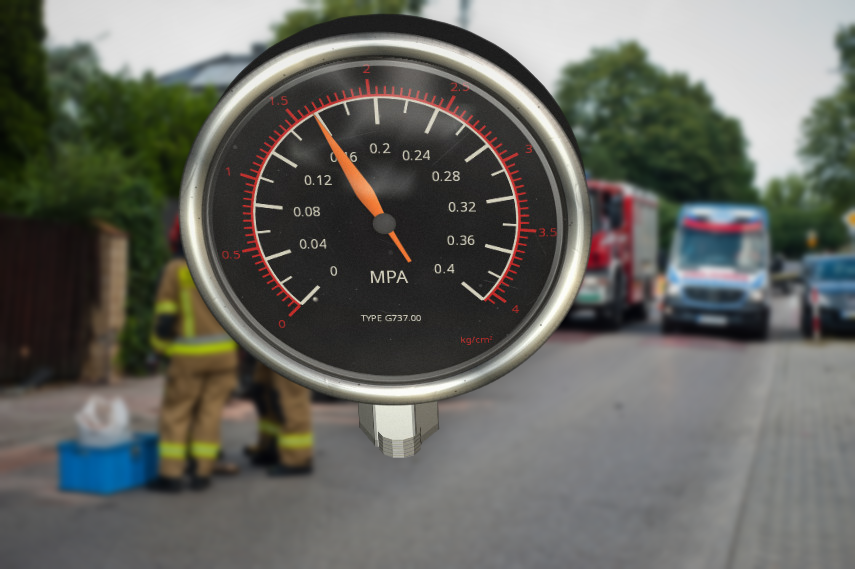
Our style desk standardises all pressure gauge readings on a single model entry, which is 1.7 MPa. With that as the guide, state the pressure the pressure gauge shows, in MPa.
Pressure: 0.16 MPa
